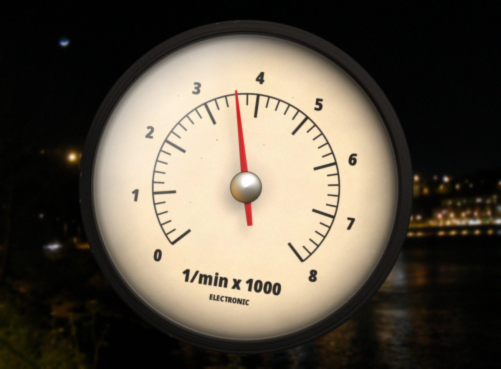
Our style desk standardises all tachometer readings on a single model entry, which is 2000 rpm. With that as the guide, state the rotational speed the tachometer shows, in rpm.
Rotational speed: 3600 rpm
